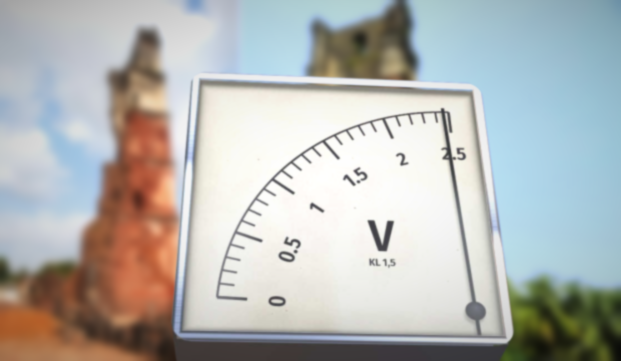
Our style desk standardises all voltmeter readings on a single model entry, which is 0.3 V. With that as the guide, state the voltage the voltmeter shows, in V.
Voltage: 2.45 V
